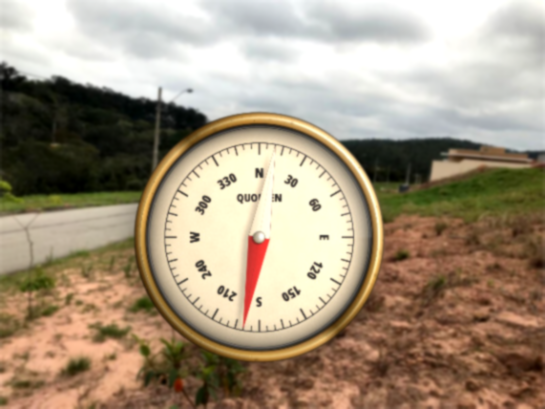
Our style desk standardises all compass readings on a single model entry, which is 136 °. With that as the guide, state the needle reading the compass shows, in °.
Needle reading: 190 °
